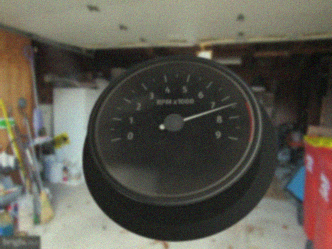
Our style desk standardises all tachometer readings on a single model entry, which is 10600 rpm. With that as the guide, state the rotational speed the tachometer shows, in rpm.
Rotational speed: 7500 rpm
